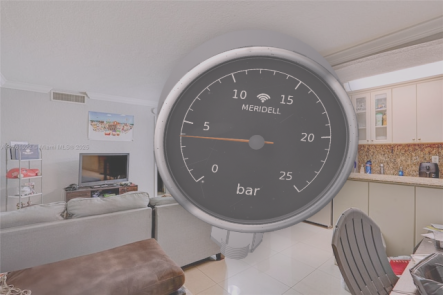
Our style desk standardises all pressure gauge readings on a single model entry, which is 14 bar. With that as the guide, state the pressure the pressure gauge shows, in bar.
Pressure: 4 bar
